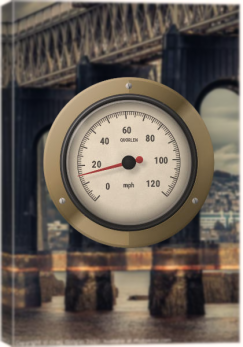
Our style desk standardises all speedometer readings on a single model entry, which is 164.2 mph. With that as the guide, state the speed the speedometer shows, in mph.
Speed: 15 mph
